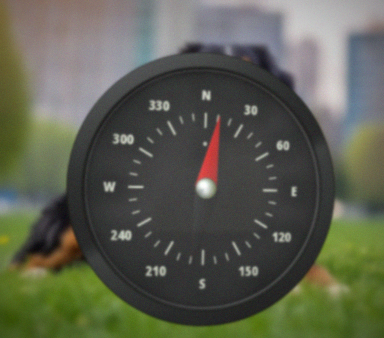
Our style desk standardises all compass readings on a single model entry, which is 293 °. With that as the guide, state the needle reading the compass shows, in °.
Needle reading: 10 °
